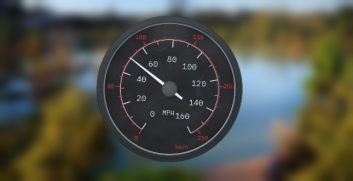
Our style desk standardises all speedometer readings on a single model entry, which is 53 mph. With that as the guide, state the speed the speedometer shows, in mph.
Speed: 50 mph
